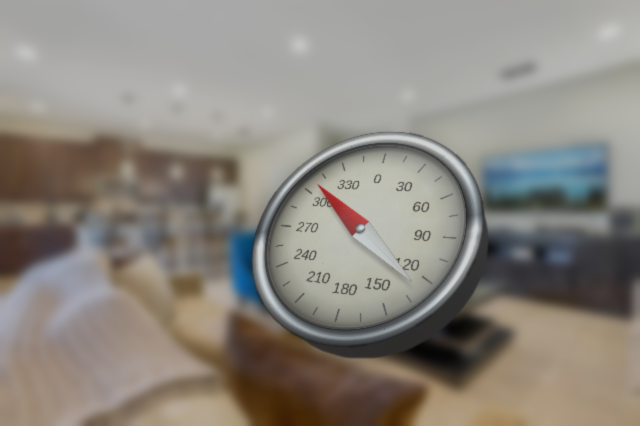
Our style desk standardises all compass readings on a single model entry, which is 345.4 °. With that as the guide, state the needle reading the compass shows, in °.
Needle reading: 307.5 °
